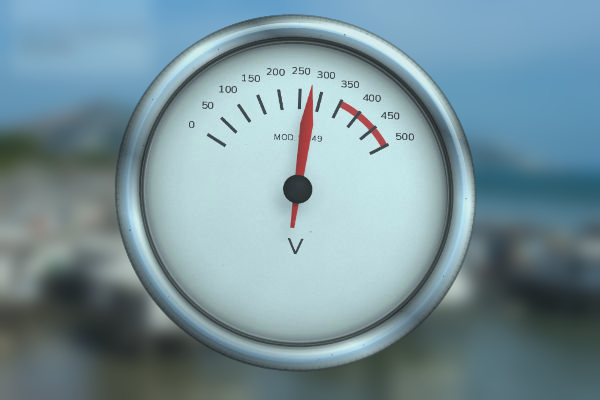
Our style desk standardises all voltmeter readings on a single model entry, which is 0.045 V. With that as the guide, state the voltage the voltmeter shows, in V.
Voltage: 275 V
